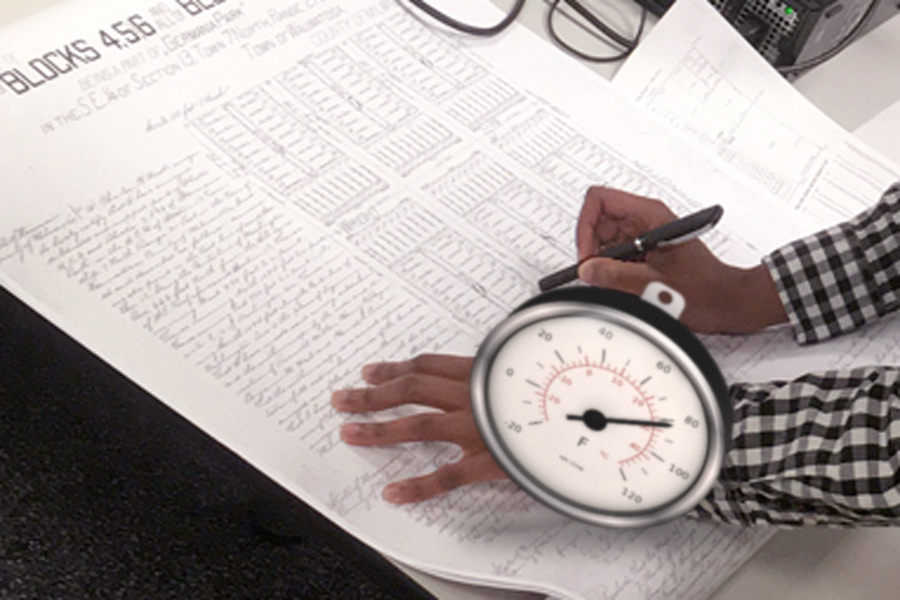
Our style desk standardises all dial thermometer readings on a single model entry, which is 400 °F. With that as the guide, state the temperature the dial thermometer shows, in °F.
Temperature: 80 °F
